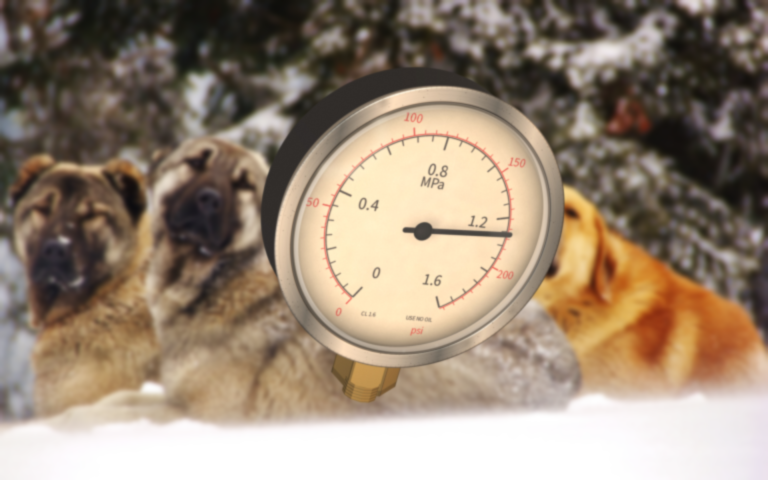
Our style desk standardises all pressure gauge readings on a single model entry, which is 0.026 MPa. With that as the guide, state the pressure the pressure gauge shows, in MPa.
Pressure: 1.25 MPa
